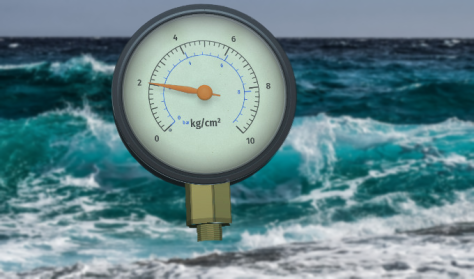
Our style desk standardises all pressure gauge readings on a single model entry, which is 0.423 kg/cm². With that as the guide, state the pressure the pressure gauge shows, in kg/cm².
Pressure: 2 kg/cm²
